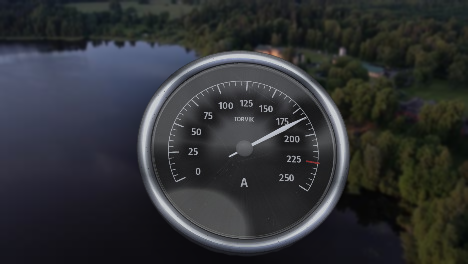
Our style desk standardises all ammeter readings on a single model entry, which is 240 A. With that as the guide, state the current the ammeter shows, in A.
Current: 185 A
